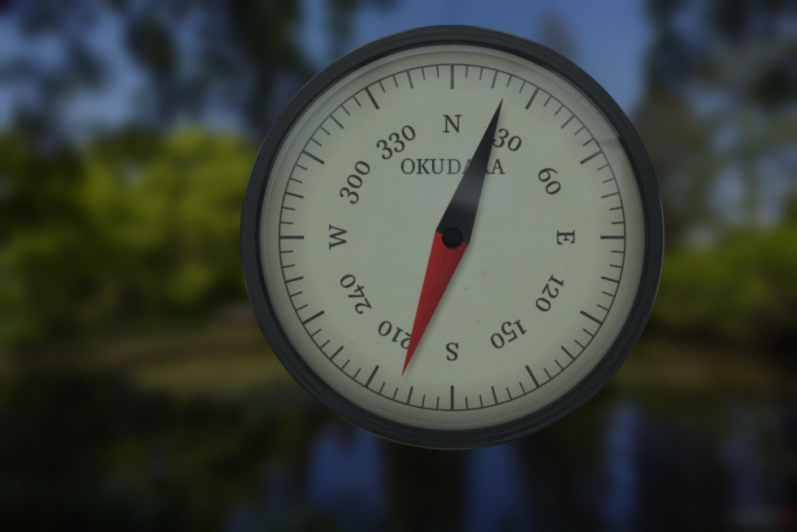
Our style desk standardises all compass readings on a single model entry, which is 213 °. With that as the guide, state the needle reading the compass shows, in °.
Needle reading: 200 °
